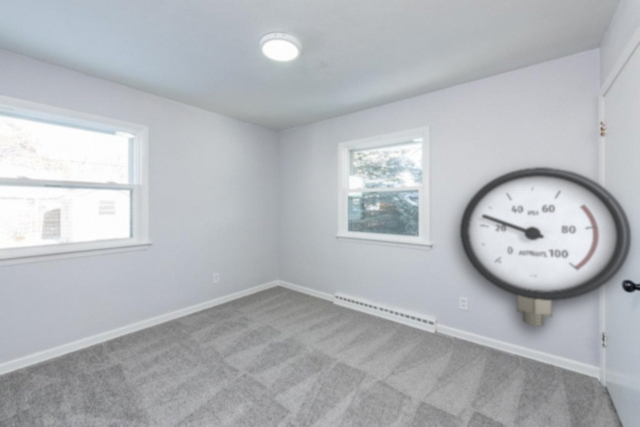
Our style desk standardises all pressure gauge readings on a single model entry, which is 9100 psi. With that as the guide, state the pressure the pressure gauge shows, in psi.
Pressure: 25 psi
